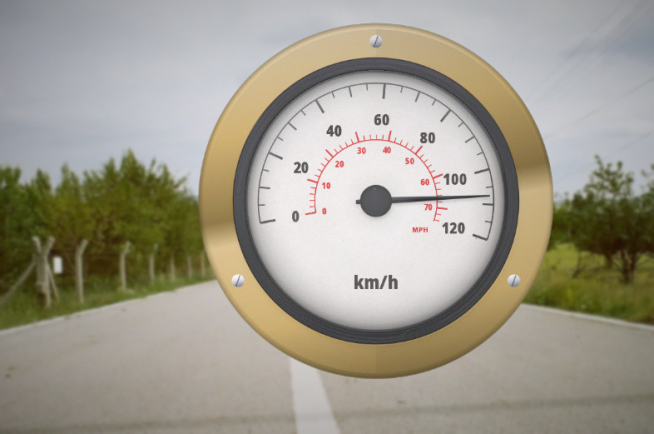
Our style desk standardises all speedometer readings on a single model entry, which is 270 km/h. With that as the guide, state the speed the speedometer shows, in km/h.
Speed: 107.5 km/h
